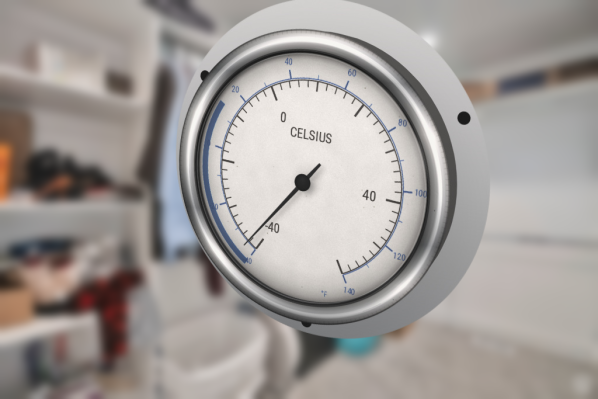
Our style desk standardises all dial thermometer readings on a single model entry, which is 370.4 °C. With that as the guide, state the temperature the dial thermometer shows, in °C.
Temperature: -38 °C
